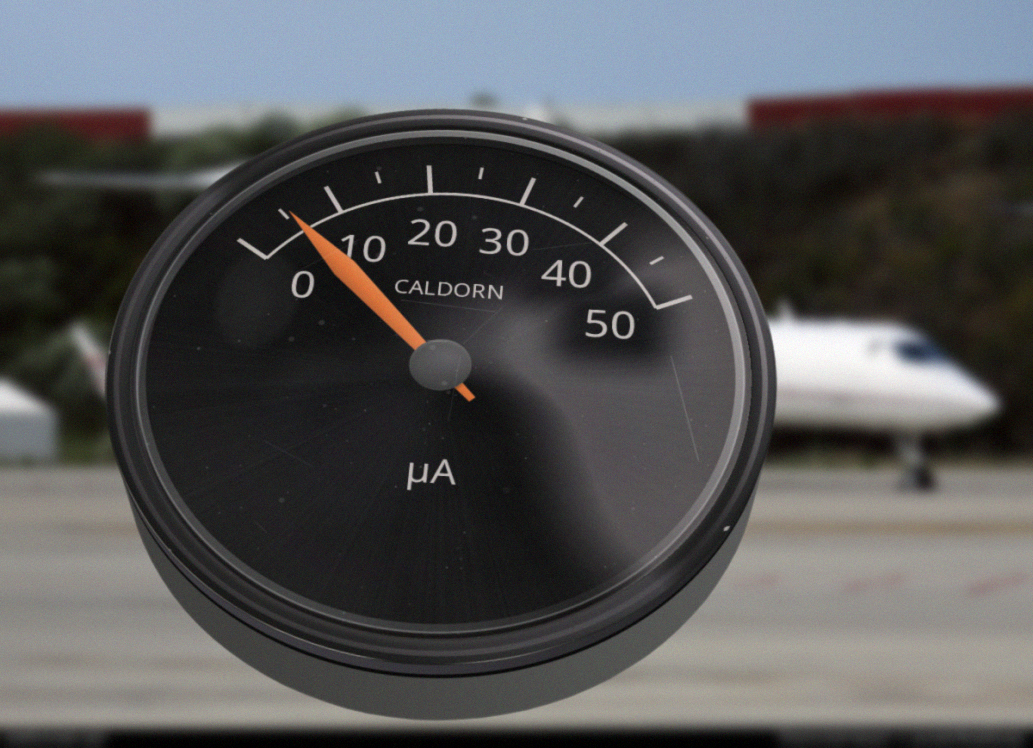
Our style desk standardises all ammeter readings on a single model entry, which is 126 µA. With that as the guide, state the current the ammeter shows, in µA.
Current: 5 µA
